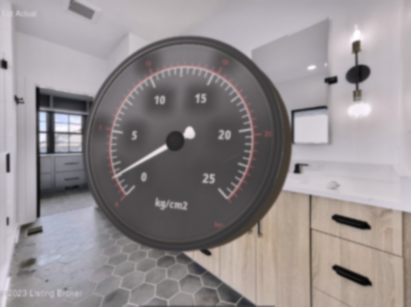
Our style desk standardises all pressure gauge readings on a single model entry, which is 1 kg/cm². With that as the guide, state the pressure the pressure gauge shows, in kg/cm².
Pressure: 1.5 kg/cm²
